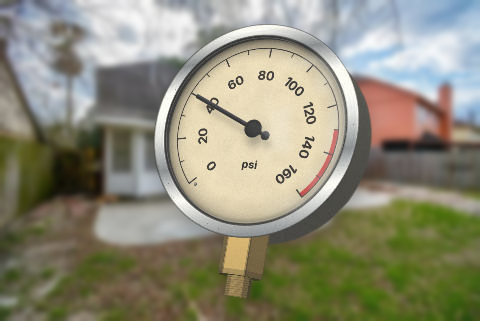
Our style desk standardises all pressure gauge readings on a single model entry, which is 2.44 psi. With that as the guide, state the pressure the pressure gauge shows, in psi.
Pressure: 40 psi
